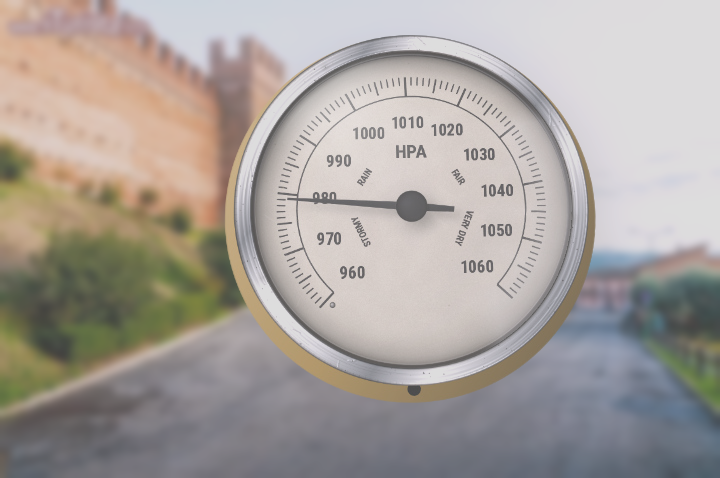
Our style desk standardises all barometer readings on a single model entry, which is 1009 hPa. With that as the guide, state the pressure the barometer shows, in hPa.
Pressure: 979 hPa
